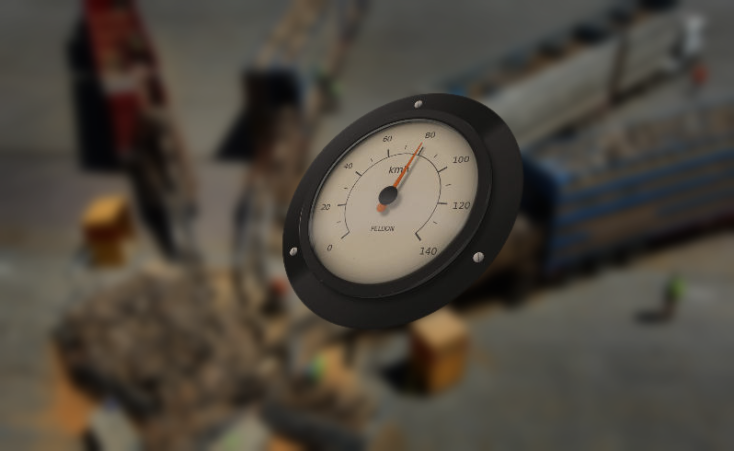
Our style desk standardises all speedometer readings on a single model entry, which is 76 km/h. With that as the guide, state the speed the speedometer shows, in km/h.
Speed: 80 km/h
